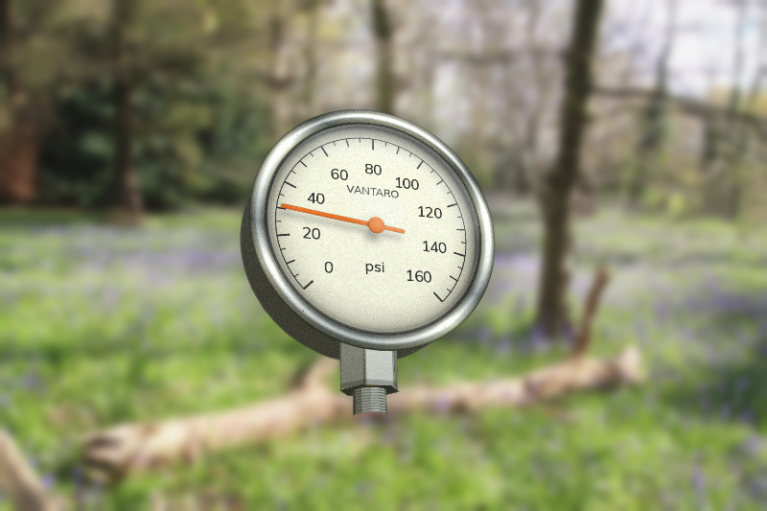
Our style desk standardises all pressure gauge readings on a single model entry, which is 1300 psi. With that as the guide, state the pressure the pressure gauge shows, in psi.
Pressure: 30 psi
